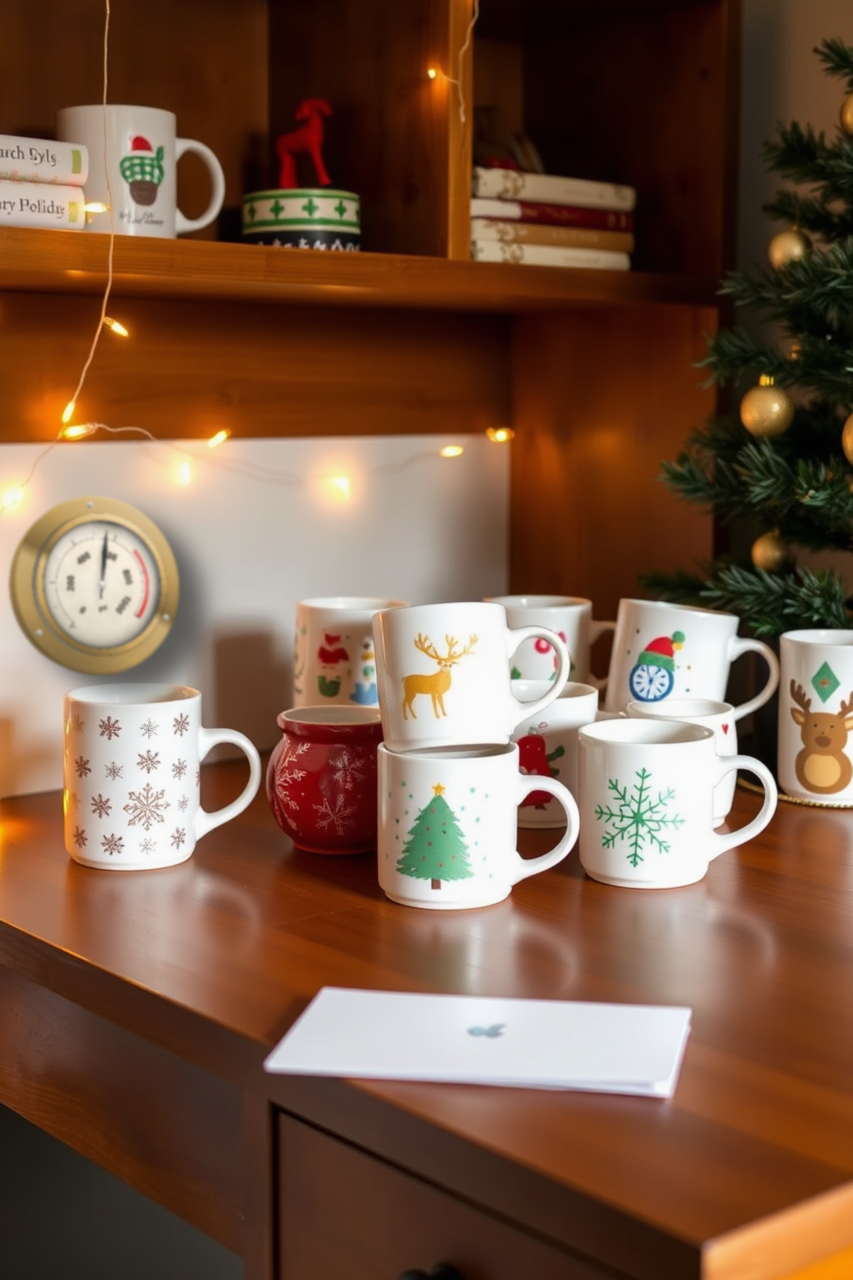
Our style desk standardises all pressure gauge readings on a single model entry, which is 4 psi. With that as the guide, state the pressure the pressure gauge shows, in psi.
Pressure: 550 psi
